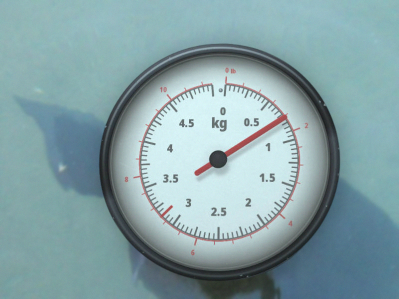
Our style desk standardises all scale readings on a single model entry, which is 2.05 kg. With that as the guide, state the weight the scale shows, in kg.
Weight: 0.75 kg
